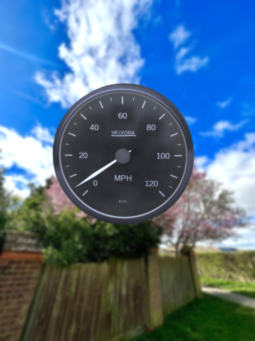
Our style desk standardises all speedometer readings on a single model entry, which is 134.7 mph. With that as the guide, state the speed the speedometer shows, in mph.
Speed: 5 mph
